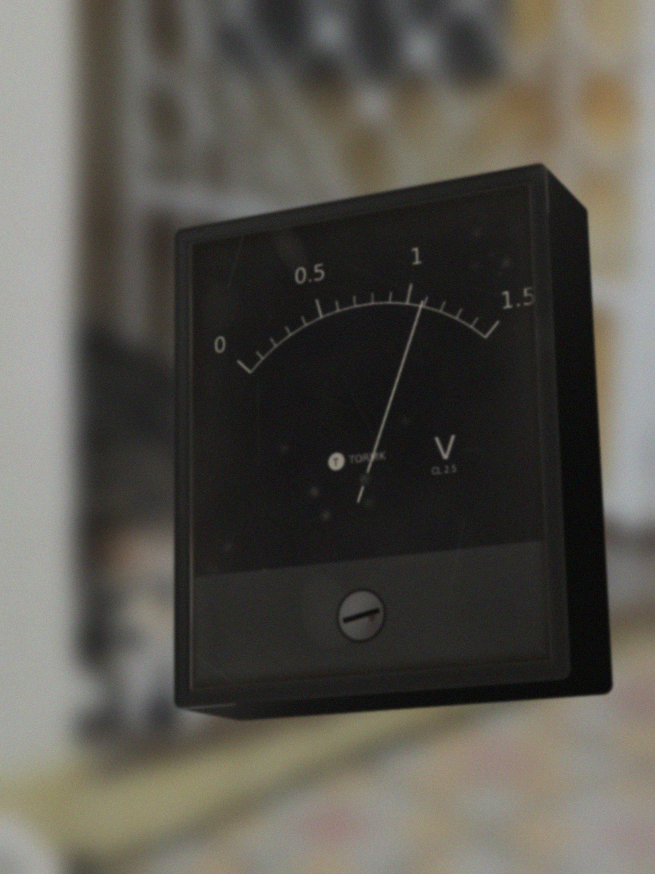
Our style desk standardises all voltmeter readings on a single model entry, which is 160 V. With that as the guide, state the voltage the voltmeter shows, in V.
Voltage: 1.1 V
